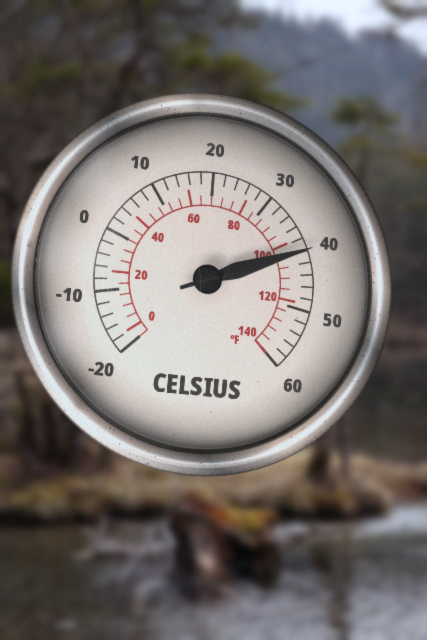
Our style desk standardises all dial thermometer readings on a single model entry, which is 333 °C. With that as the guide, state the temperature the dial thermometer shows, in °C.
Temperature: 40 °C
